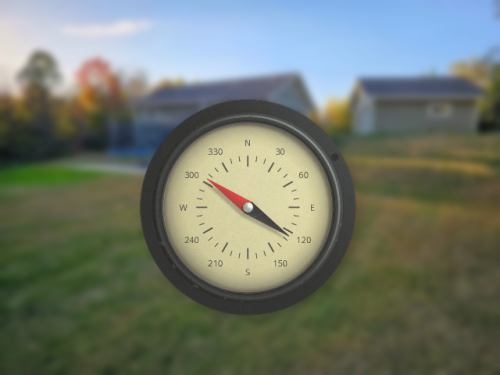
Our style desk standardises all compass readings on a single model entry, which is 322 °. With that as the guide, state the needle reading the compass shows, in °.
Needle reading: 305 °
